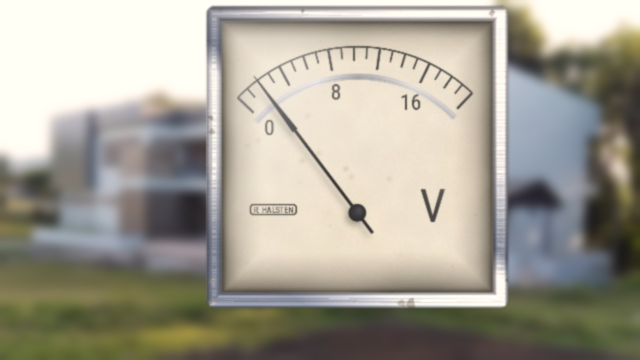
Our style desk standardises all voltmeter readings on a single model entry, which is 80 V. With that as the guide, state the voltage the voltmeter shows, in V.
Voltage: 2 V
